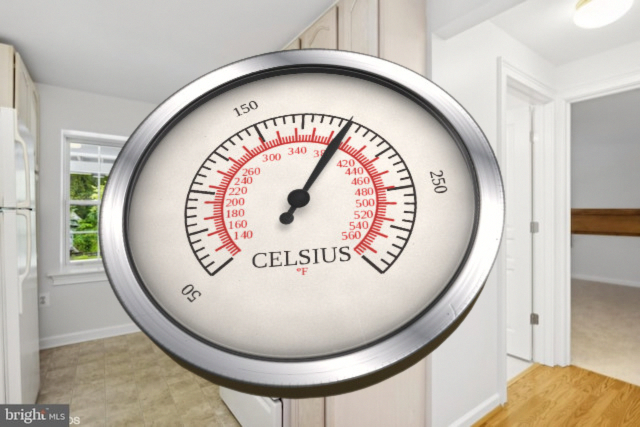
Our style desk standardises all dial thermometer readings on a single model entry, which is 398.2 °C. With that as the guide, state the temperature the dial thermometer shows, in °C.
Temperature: 200 °C
